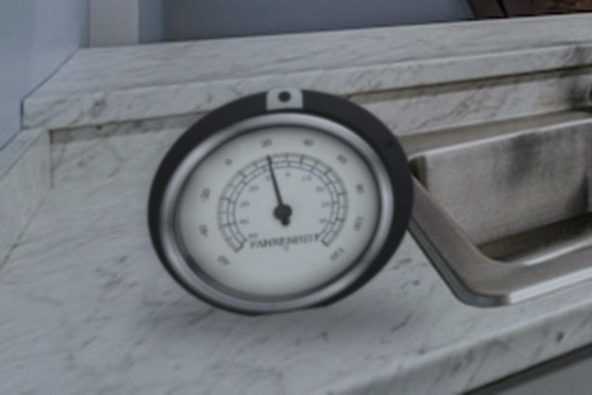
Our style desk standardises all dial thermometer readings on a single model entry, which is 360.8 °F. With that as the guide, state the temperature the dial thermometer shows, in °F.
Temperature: 20 °F
